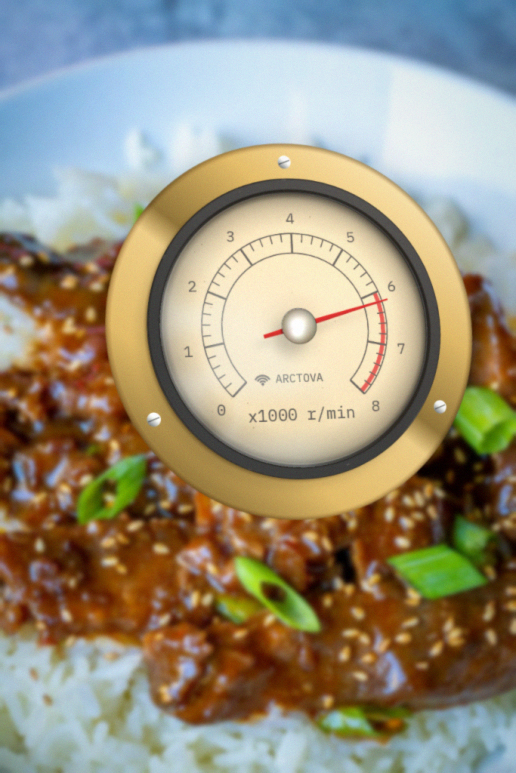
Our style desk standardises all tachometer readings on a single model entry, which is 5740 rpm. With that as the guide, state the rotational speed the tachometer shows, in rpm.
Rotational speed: 6200 rpm
